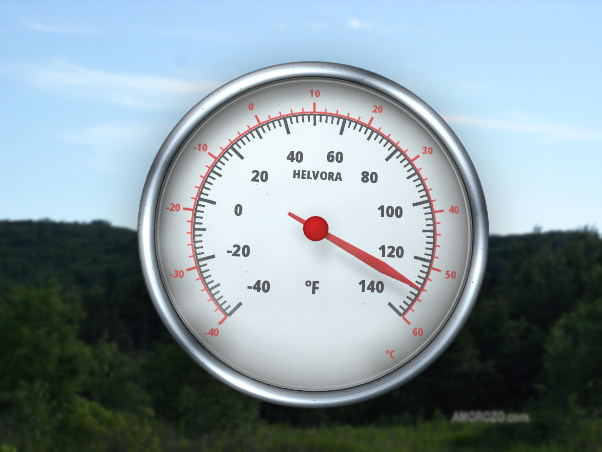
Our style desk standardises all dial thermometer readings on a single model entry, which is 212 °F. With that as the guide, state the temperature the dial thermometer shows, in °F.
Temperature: 130 °F
